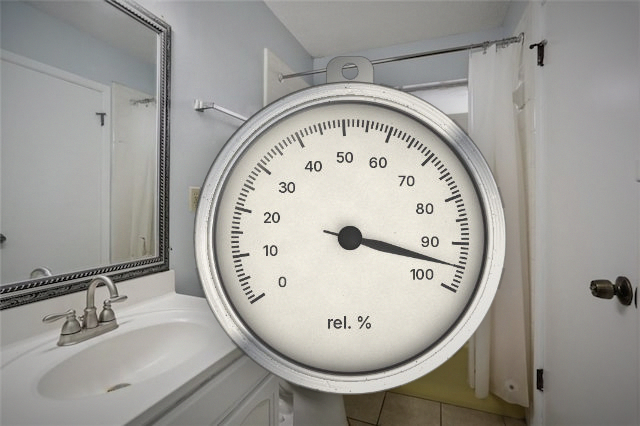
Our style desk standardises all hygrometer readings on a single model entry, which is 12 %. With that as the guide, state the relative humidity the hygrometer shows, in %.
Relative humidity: 95 %
